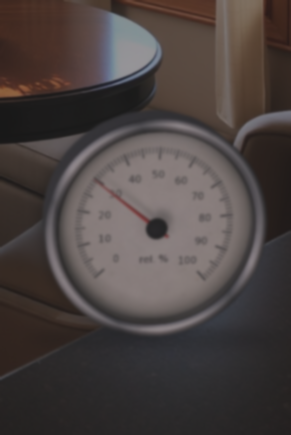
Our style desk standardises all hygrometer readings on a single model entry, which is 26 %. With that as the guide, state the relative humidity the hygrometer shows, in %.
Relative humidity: 30 %
